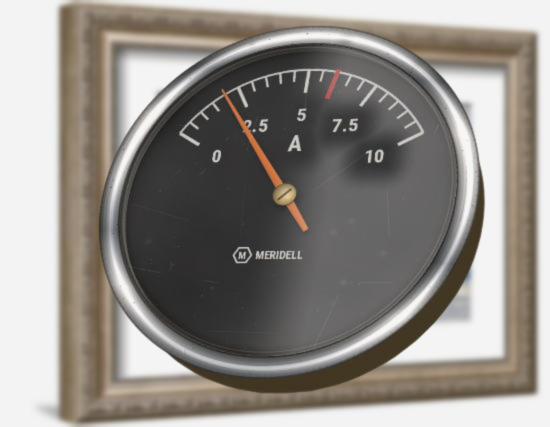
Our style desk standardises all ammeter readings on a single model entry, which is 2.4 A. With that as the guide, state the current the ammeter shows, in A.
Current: 2 A
